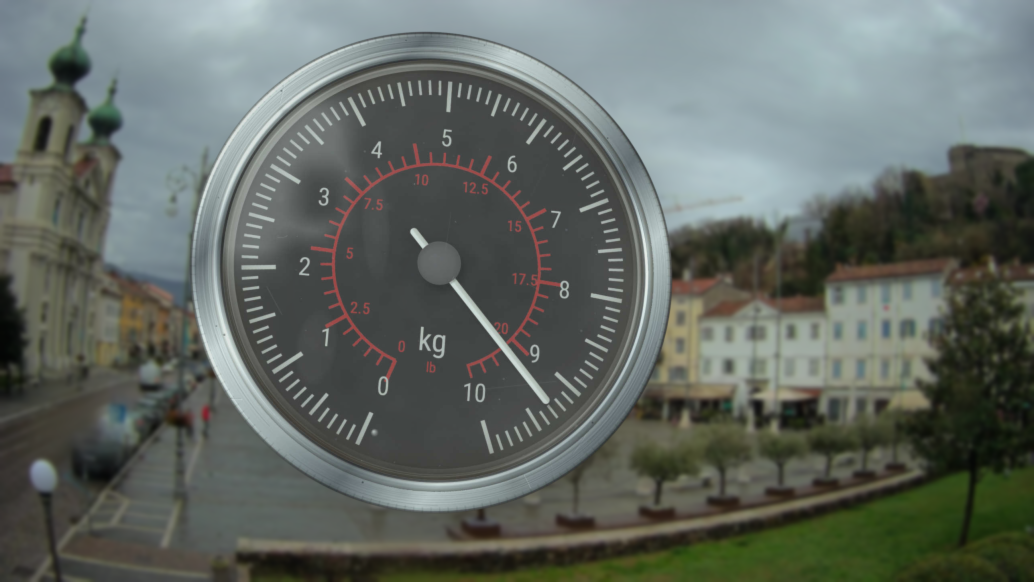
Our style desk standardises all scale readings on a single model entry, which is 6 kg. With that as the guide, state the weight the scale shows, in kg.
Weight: 9.3 kg
